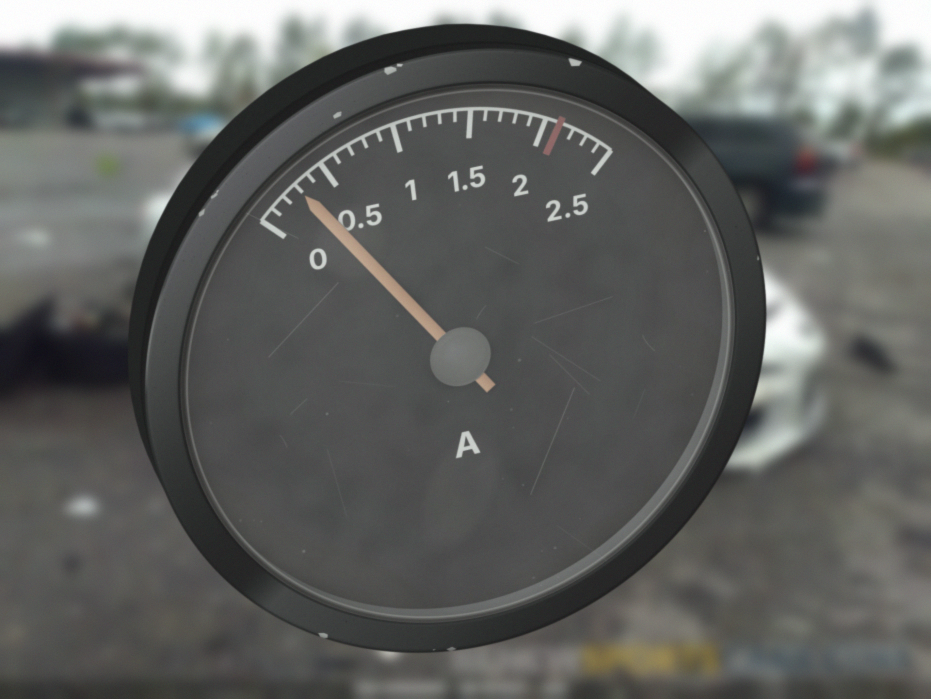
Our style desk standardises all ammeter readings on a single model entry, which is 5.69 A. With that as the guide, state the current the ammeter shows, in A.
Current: 0.3 A
